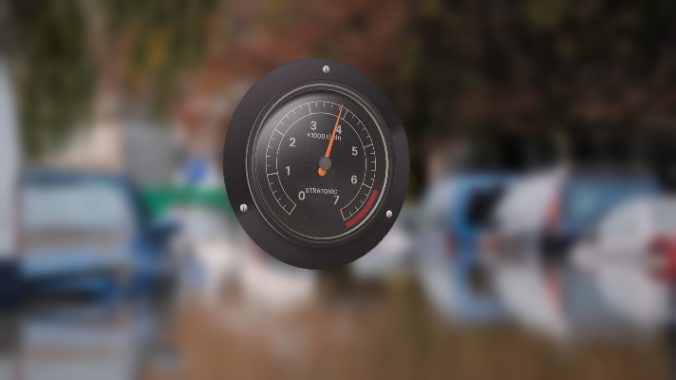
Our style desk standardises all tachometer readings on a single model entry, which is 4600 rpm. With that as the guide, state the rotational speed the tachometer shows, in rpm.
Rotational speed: 3800 rpm
